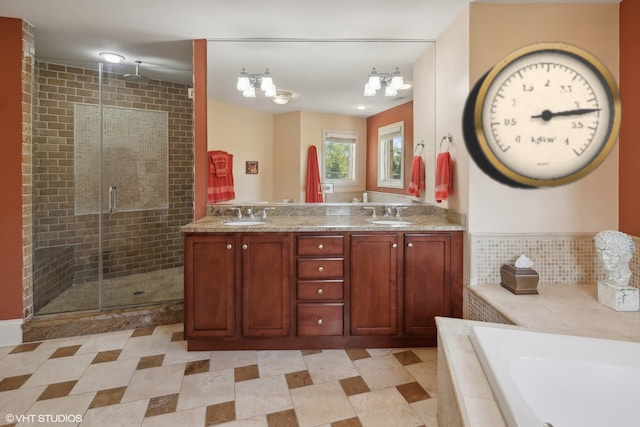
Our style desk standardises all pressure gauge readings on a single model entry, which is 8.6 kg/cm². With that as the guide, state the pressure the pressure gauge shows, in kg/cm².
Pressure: 3.2 kg/cm²
